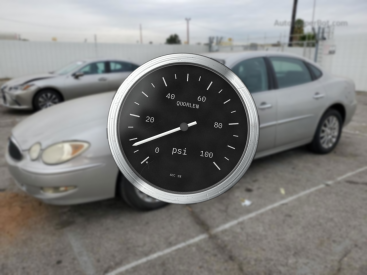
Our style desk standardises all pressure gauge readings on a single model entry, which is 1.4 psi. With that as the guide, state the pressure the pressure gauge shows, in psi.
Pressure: 7.5 psi
